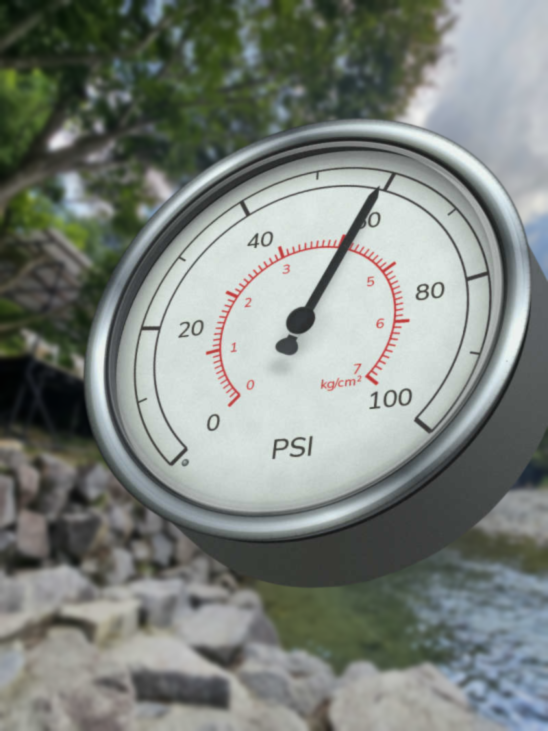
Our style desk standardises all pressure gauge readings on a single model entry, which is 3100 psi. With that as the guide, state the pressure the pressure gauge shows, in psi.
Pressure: 60 psi
